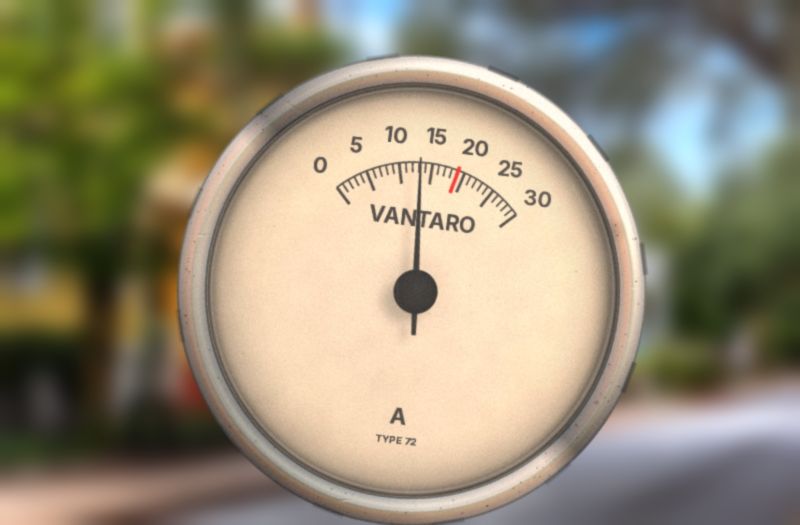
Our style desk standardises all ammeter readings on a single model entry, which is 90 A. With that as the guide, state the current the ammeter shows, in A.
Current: 13 A
